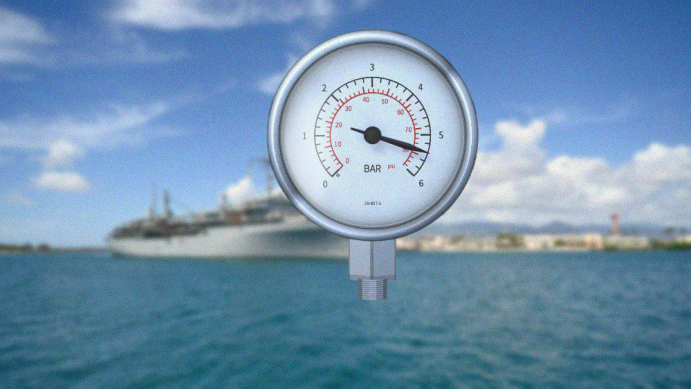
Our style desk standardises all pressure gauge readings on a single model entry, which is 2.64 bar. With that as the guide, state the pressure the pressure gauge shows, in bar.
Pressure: 5.4 bar
